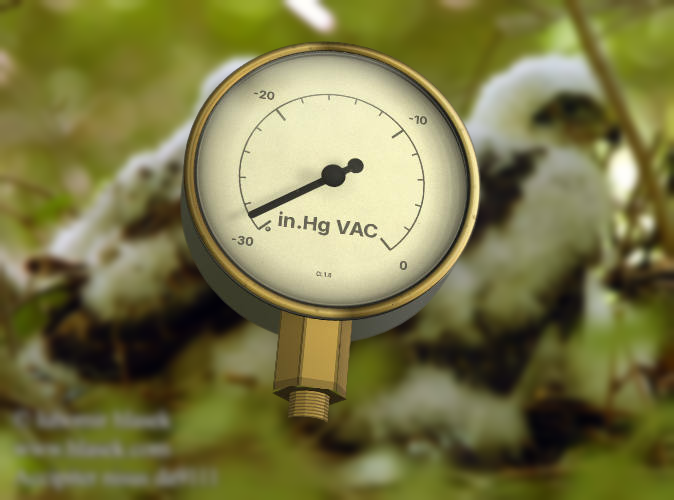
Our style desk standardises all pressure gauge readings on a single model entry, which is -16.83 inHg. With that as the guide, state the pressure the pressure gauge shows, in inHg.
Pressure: -29 inHg
